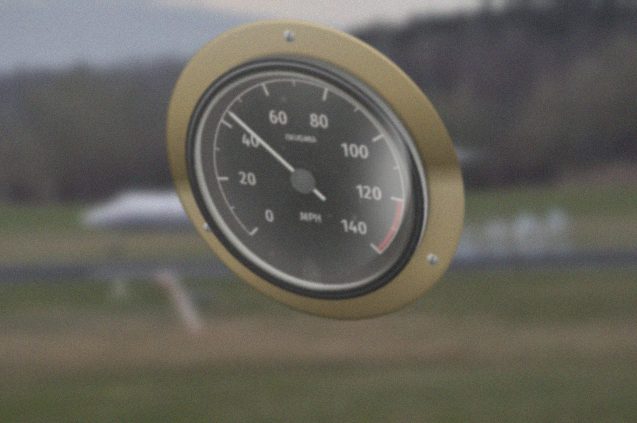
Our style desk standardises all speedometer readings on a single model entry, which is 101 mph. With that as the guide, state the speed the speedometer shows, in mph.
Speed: 45 mph
